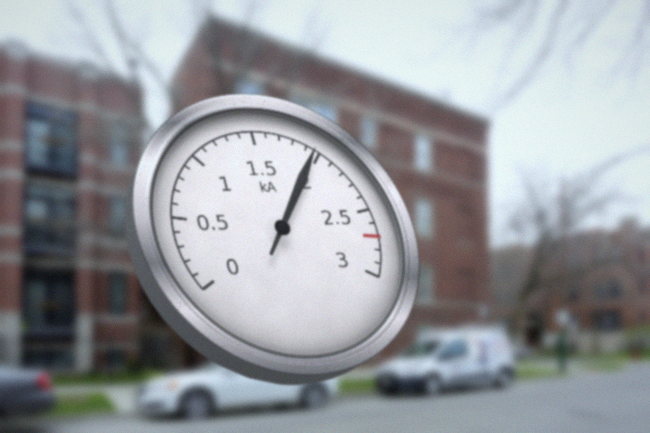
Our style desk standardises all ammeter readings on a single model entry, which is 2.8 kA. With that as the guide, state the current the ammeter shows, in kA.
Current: 1.95 kA
